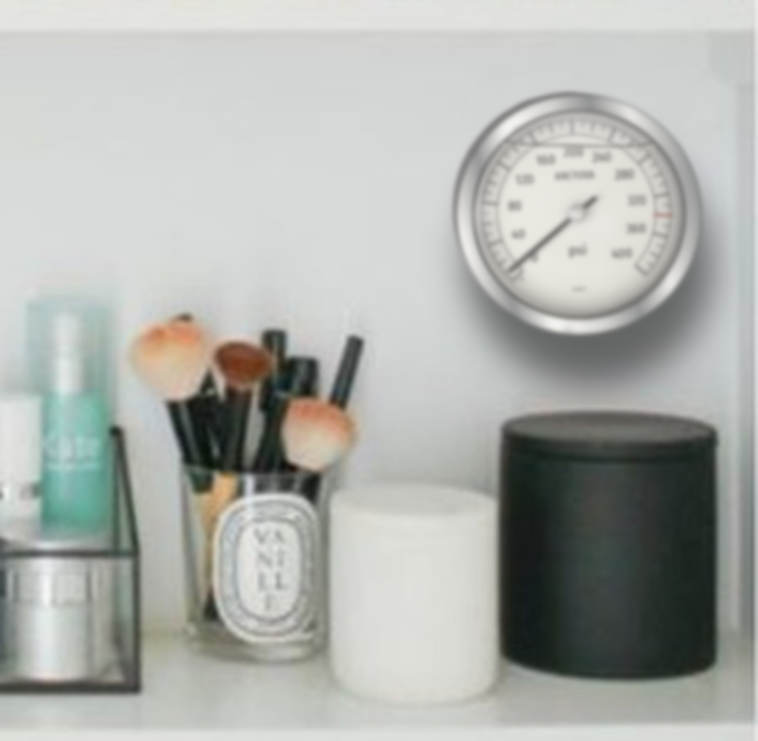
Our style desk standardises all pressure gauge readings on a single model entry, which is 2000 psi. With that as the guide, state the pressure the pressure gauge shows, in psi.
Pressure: 10 psi
